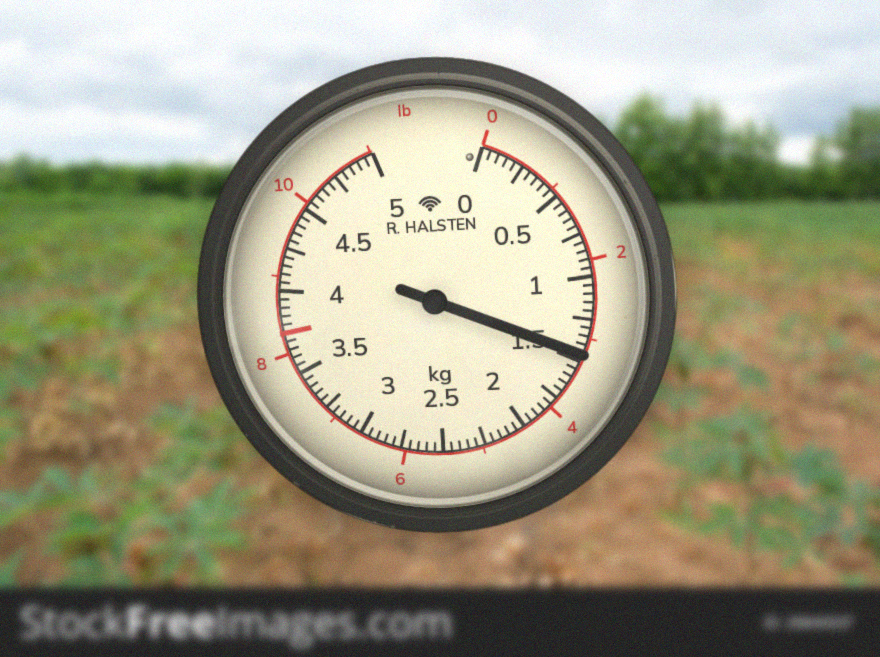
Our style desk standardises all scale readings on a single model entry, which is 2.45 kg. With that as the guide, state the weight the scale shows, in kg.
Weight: 1.45 kg
